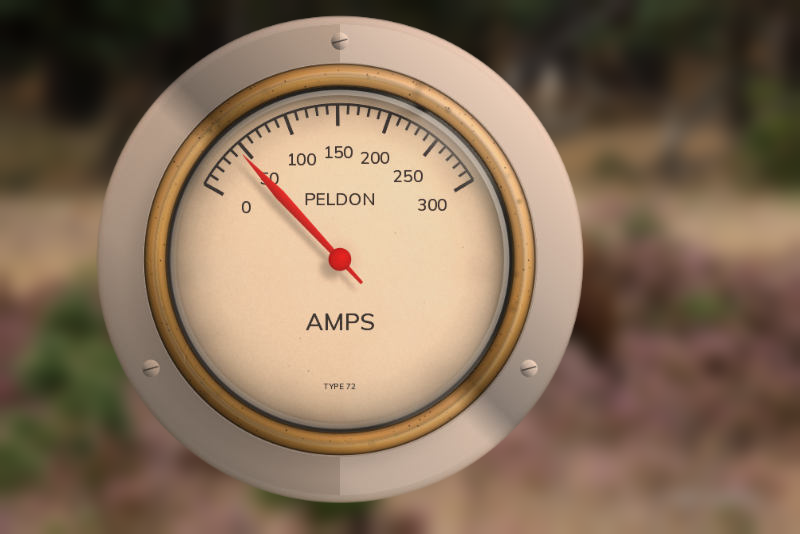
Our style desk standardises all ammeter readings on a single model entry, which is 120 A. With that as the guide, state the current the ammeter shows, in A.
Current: 45 A
